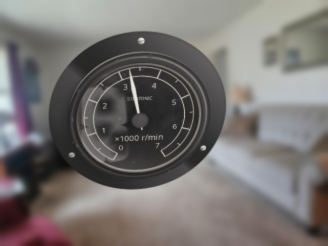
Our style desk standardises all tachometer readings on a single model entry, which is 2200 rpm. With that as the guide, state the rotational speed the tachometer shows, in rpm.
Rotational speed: 3250 rpm
